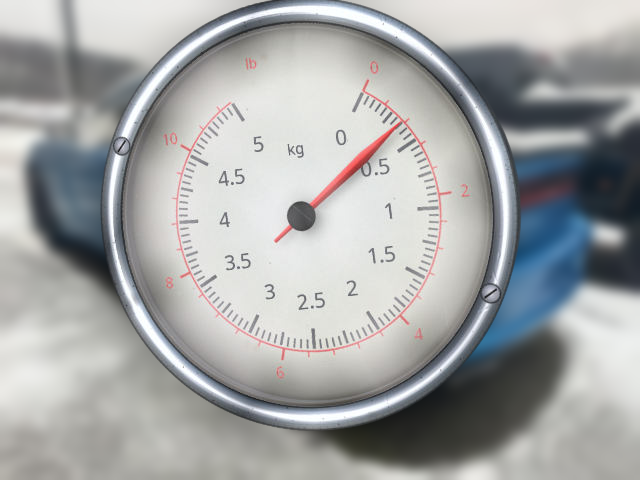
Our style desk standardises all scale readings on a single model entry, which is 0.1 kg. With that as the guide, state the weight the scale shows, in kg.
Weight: 0.35 kg
